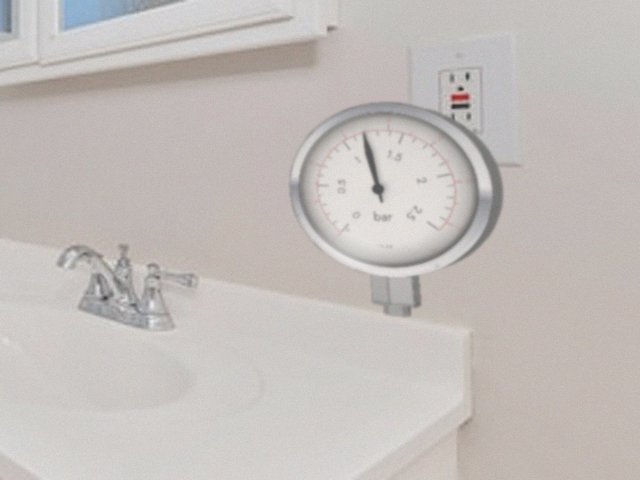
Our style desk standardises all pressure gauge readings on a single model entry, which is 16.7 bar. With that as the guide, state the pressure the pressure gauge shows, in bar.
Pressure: 1.2 bar
